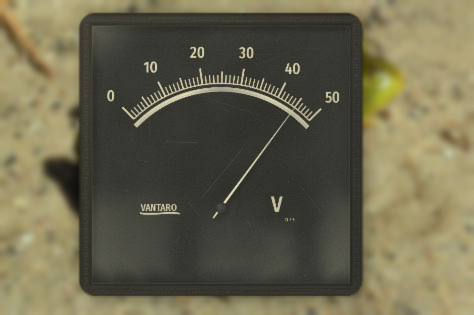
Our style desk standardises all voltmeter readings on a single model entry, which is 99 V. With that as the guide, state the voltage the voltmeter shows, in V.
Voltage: 45 V
